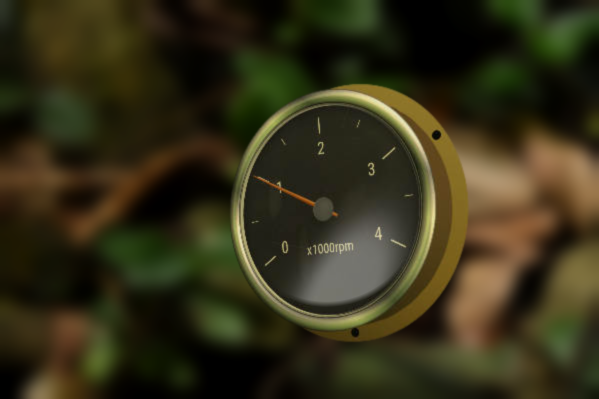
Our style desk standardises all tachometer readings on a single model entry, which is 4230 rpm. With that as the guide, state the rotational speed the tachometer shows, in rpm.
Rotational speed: 1000 rpm
